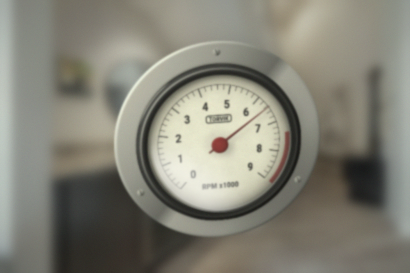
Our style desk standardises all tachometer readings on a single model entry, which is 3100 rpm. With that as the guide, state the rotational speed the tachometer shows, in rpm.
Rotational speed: 6400 rpm
